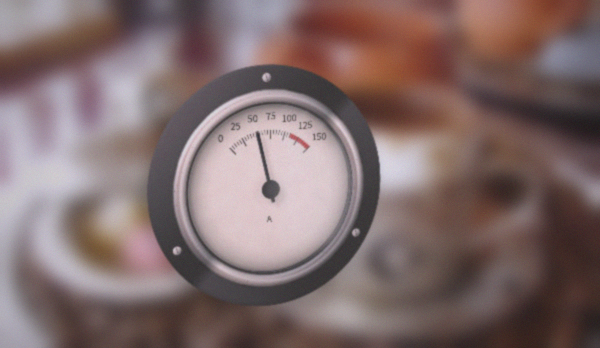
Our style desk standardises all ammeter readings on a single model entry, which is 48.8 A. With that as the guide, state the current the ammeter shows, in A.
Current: 50 A
